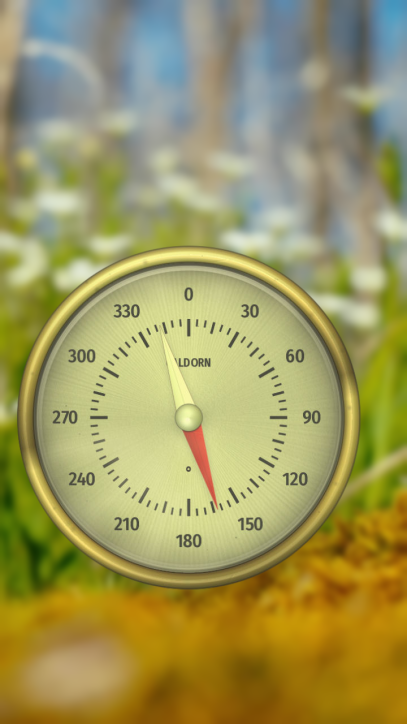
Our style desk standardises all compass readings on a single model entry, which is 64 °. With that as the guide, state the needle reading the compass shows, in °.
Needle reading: 162.5 °
